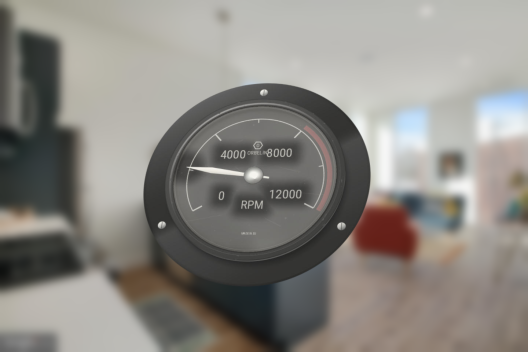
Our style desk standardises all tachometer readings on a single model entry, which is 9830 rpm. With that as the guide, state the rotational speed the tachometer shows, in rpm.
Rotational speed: 2000 rpm
